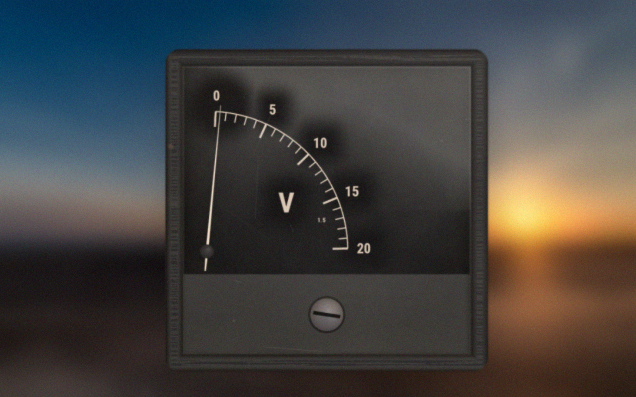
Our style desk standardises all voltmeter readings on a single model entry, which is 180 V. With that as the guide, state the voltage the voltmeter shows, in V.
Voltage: 0.5 V
